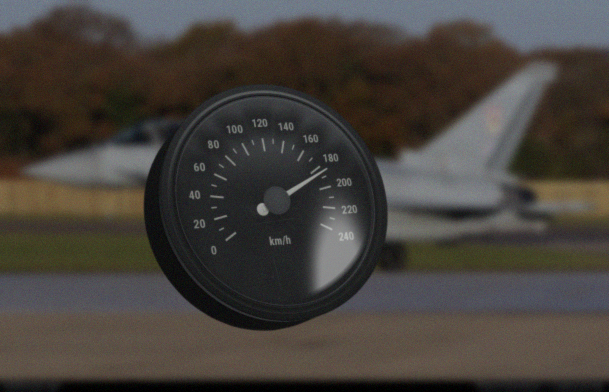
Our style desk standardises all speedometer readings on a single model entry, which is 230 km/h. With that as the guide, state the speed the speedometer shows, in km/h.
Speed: 185 km/h
